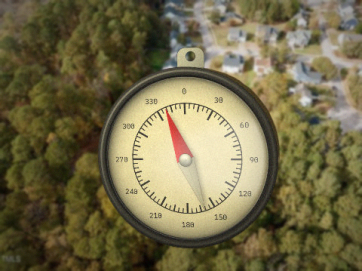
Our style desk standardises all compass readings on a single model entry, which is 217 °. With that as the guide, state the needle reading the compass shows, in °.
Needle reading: 340 °
